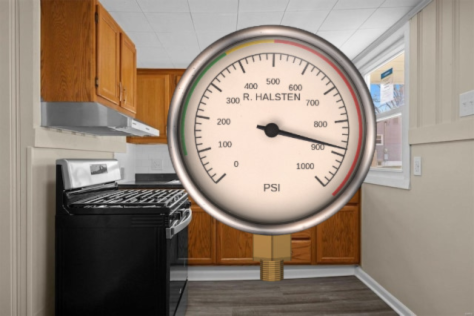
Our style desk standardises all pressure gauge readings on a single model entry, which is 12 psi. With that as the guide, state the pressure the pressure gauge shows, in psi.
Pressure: 880 psi
